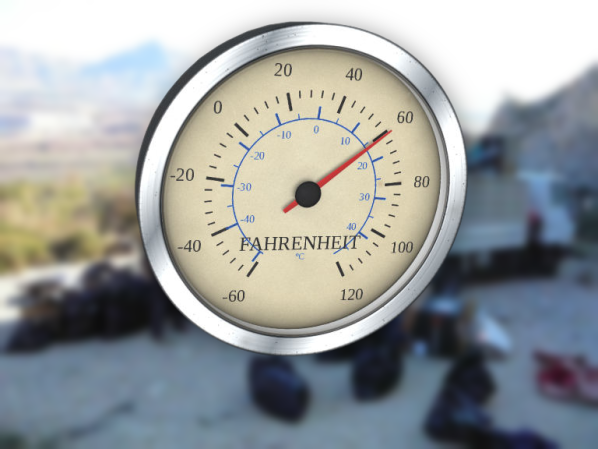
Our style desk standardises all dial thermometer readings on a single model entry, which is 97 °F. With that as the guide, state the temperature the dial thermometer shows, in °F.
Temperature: 60 °F
